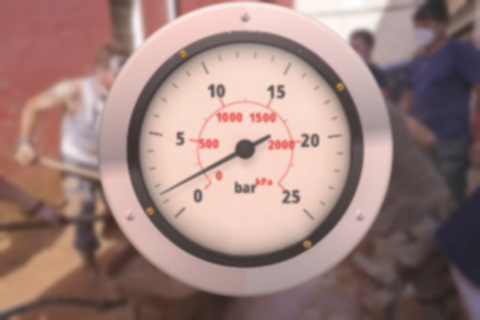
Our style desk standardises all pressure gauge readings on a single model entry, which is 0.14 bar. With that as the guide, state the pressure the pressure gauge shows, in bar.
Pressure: 1.5 bar
